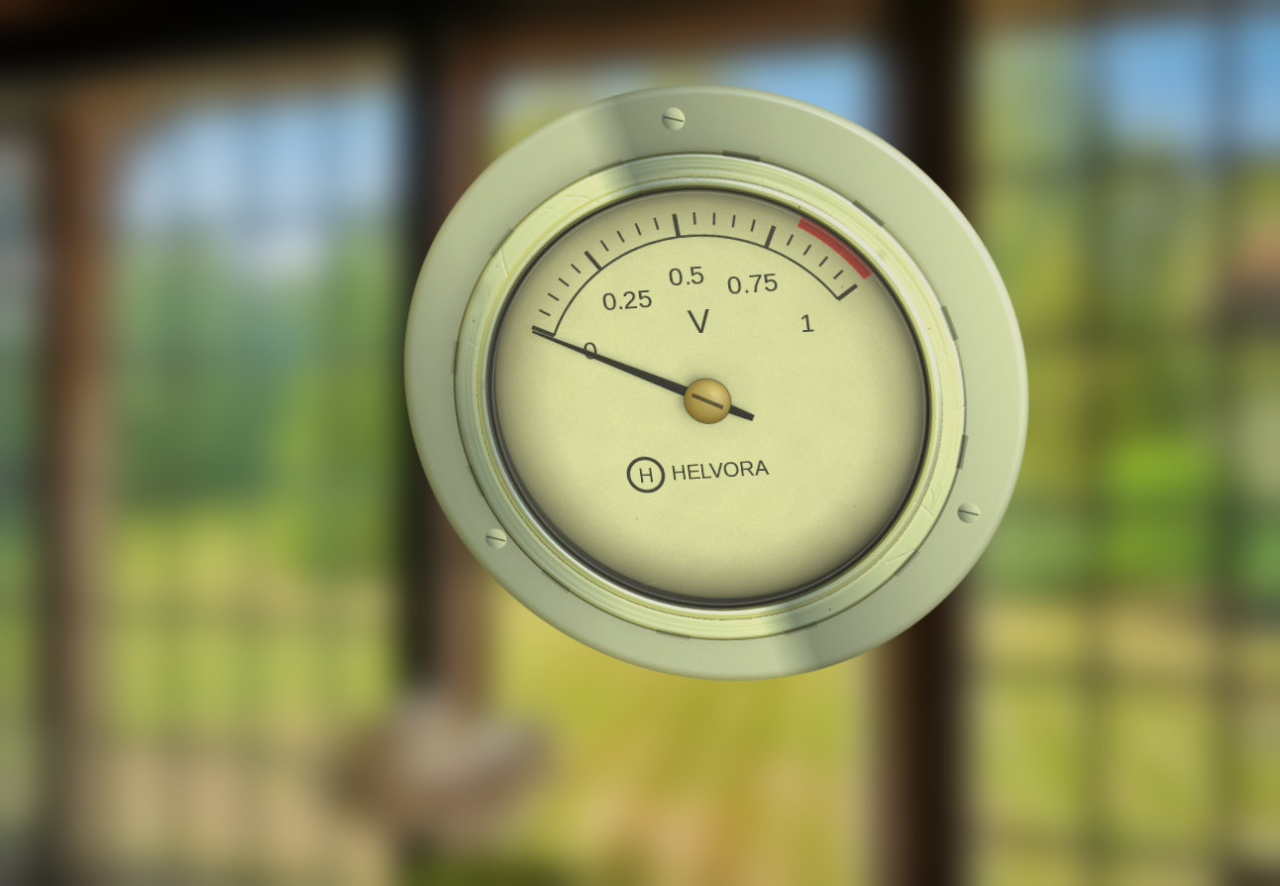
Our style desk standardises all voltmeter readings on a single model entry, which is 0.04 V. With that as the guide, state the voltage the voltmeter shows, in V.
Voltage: 0 V
